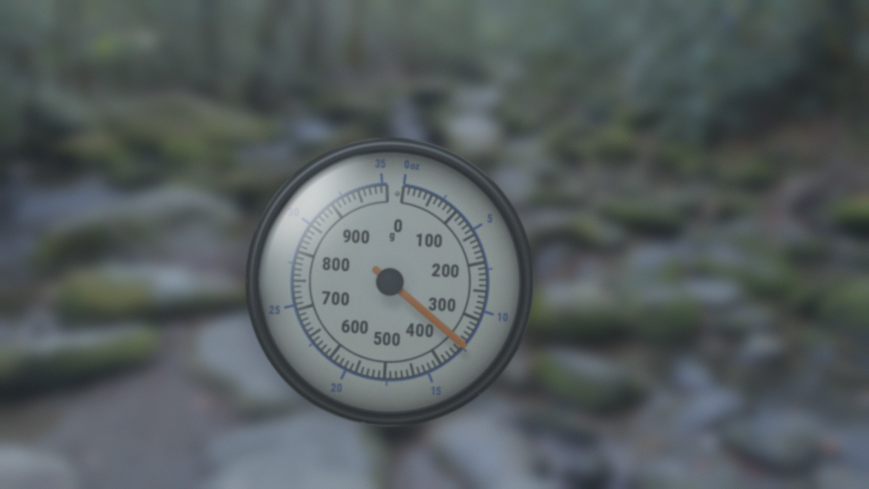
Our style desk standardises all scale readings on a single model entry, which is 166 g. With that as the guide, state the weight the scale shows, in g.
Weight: 350 g
